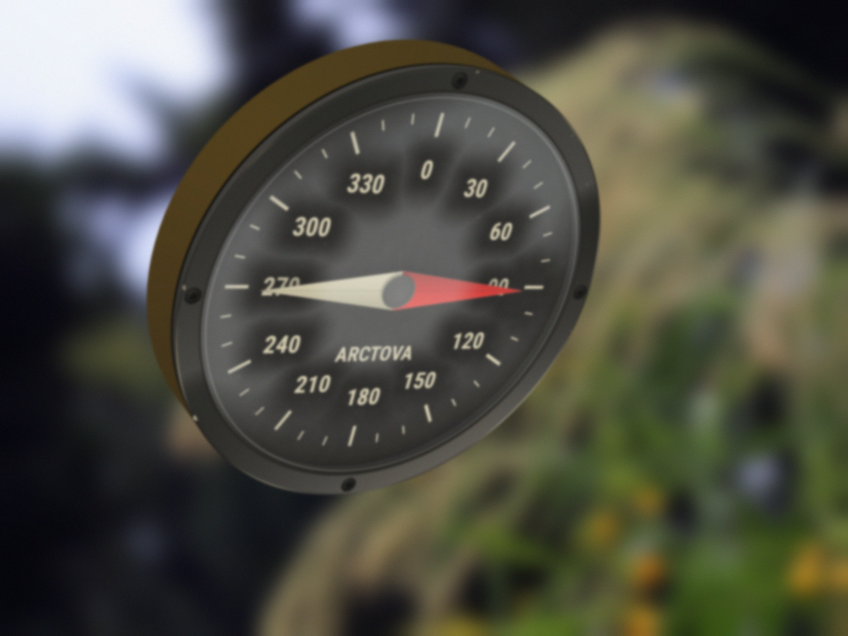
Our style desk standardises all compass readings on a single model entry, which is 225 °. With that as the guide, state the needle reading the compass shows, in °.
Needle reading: 90 °
